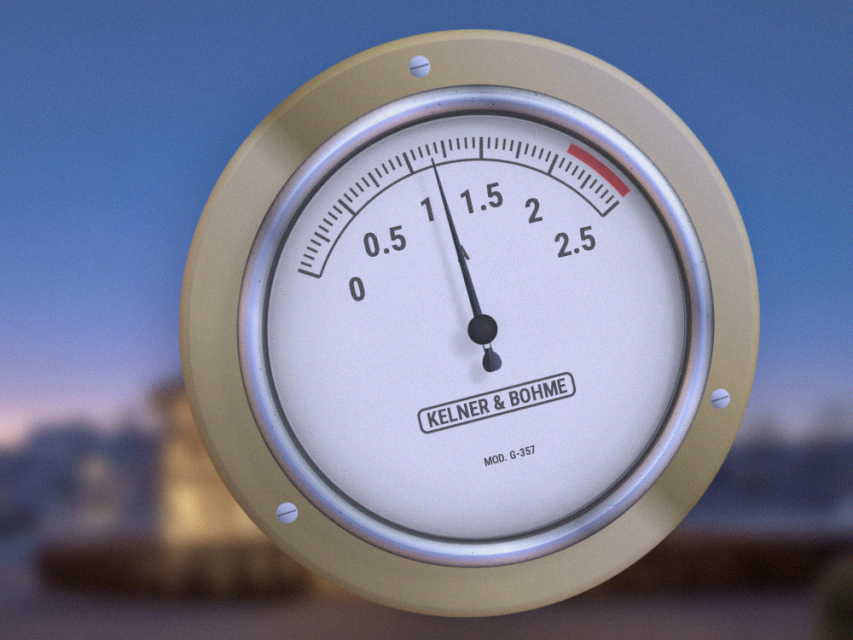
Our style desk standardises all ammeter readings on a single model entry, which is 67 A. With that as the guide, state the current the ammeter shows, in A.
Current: 1.15 A
